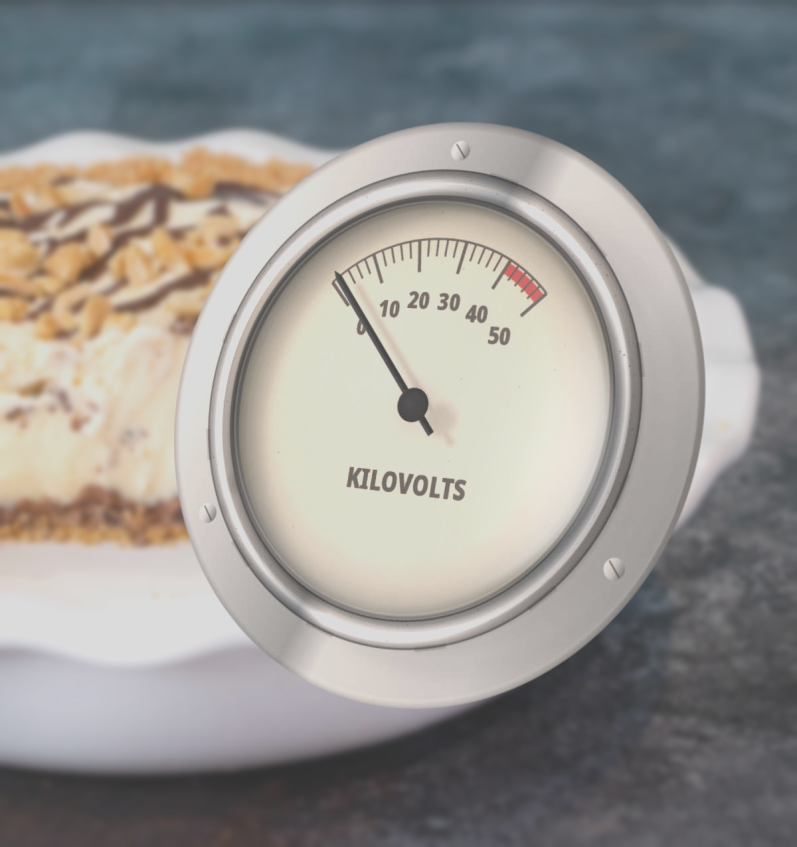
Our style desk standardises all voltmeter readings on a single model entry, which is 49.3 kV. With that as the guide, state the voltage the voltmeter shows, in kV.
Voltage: 2 kV
